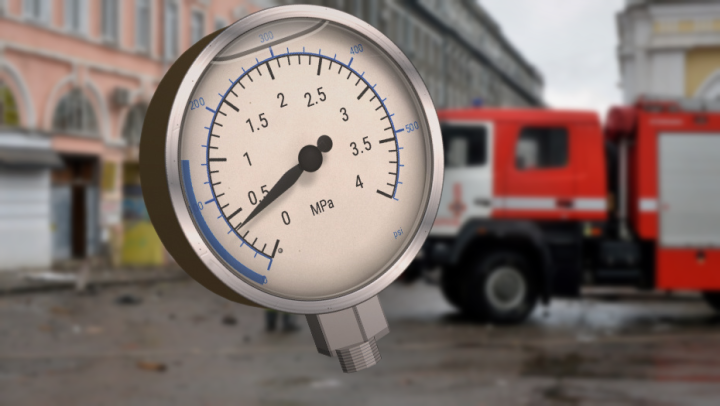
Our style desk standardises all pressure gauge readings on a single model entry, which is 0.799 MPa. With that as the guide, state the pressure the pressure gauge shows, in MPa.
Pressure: 0.4 MPa
